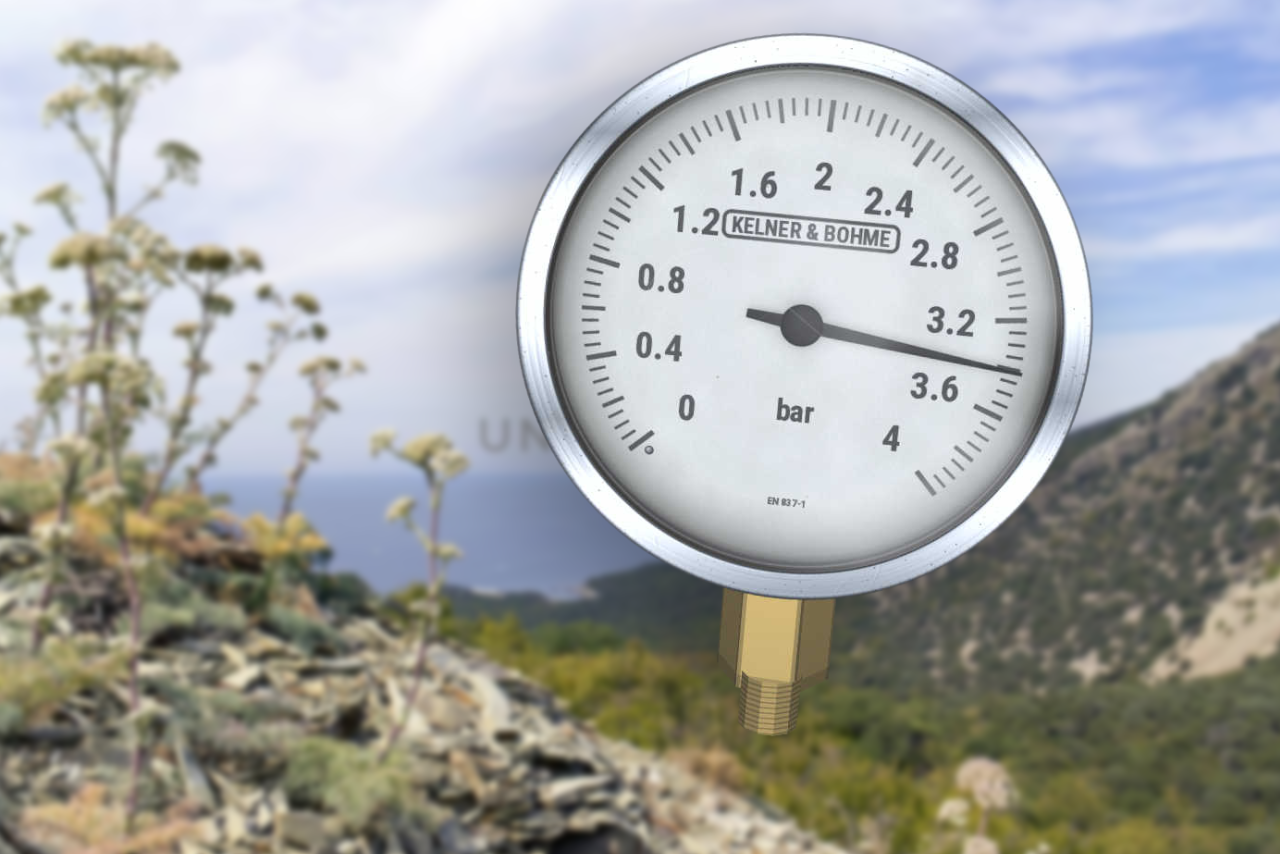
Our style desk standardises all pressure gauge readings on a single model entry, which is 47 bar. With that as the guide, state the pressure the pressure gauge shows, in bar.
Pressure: 3.4 bar
